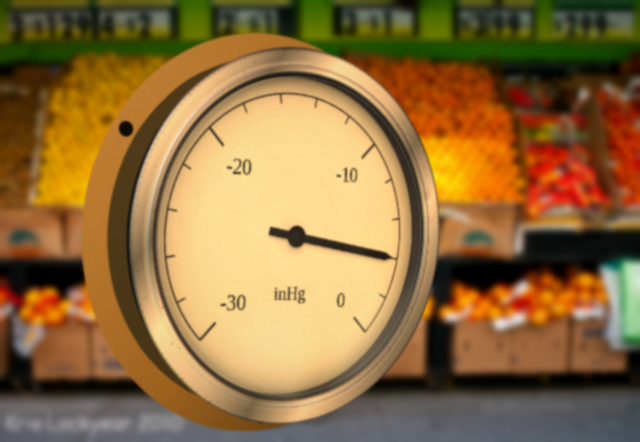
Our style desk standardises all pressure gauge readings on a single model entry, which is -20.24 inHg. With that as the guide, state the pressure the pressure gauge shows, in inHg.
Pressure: -4 inHg
